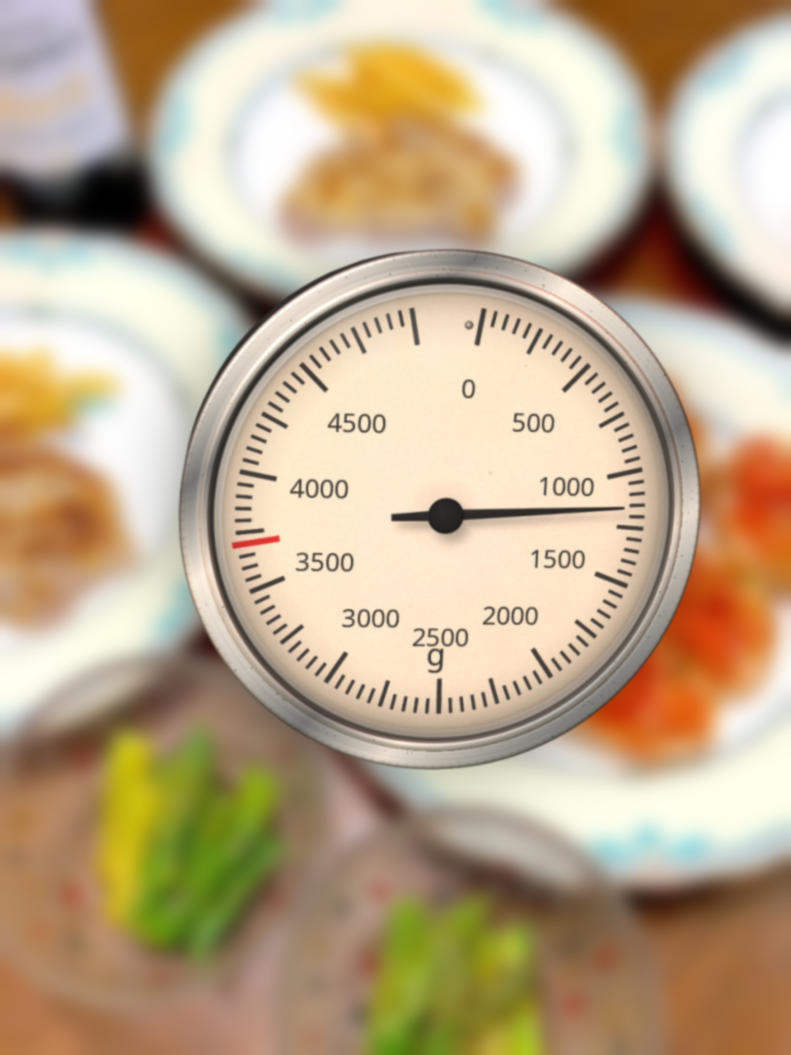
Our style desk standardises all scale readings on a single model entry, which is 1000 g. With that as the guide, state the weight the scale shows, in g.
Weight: 1150 g
